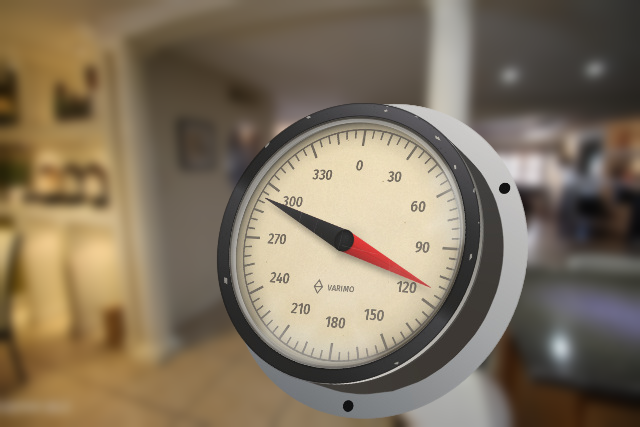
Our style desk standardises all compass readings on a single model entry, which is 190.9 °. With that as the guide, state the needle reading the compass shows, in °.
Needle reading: 112.5 °
